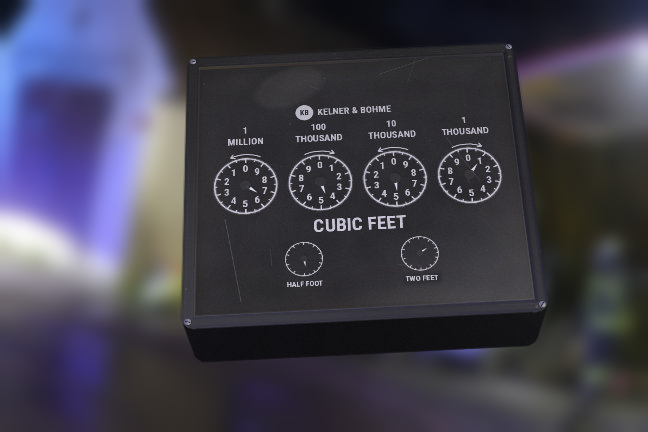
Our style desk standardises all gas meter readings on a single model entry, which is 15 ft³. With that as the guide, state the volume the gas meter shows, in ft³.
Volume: 645100 ft³
